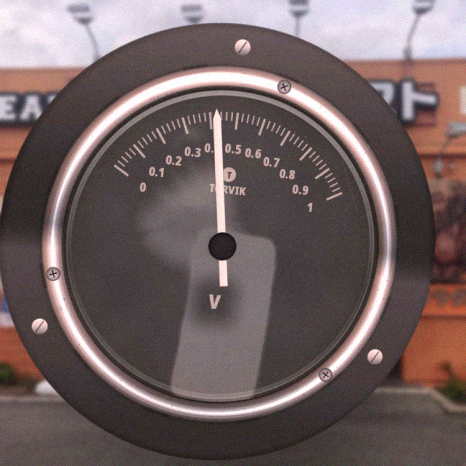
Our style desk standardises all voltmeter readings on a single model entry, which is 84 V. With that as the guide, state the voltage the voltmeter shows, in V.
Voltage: 0.42 V
